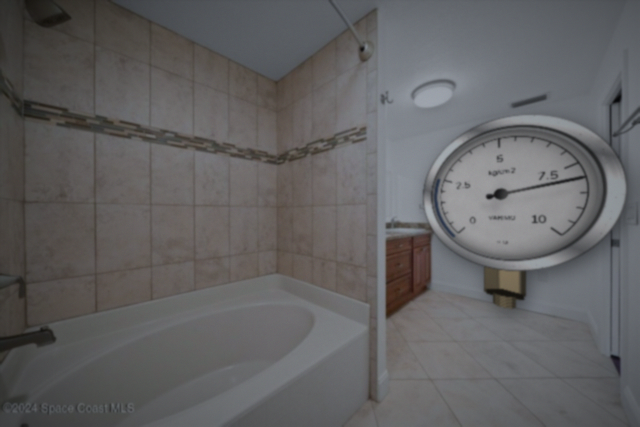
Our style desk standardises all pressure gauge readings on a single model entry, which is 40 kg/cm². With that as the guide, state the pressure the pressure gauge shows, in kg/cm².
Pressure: 8 kg/cm²
